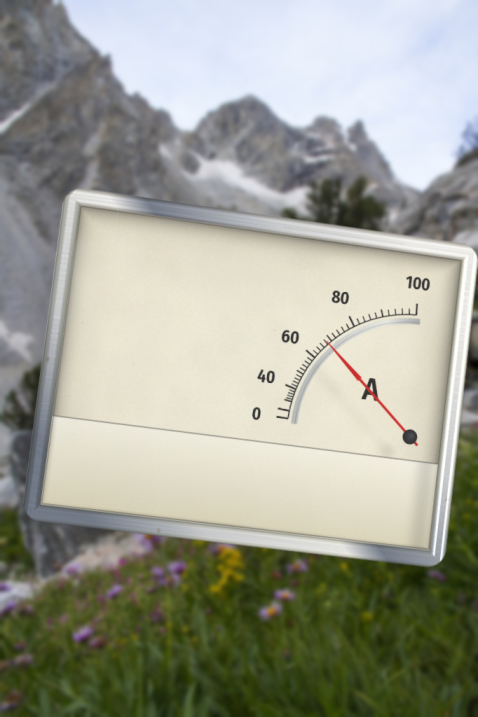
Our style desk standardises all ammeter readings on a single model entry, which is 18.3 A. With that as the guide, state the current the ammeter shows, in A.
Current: 68 A
